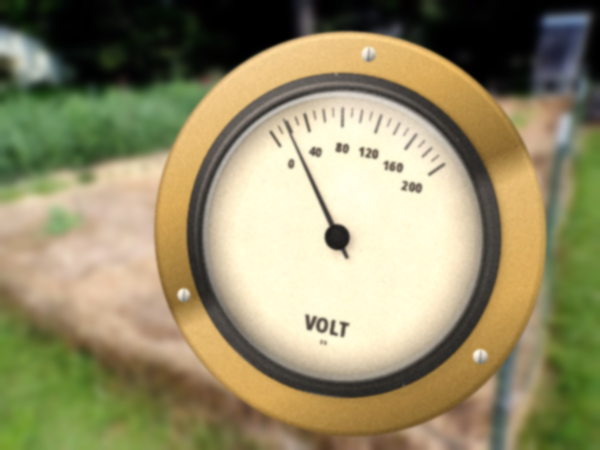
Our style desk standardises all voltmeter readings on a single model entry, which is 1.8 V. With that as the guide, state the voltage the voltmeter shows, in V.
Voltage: 20 V
